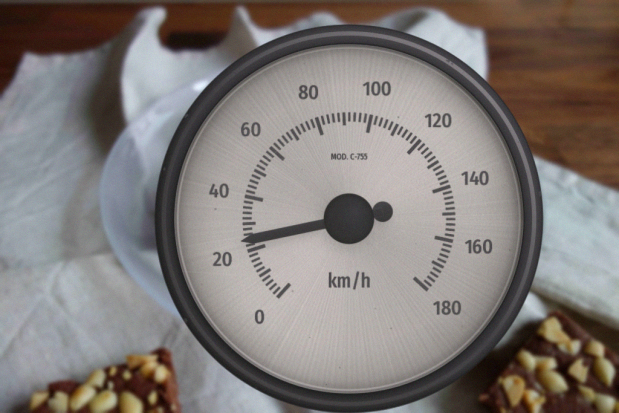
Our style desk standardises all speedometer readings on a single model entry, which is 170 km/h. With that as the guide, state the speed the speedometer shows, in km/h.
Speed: 24 km/h
